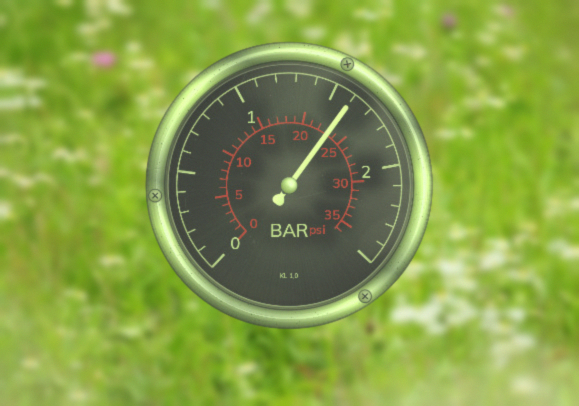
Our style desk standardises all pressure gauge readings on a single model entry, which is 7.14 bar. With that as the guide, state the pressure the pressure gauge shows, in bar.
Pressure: 1.6 bar
